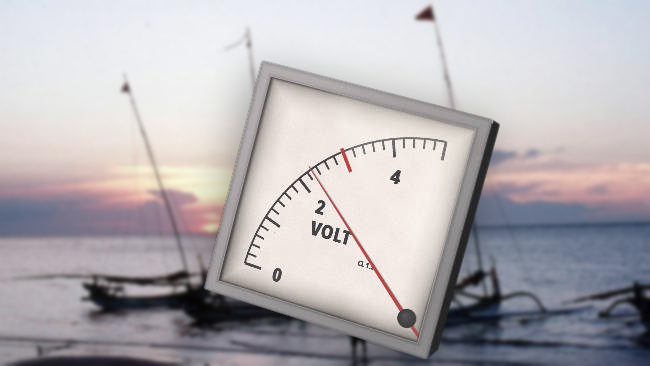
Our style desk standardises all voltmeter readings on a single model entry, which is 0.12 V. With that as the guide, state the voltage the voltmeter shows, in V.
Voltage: 2.3 V
